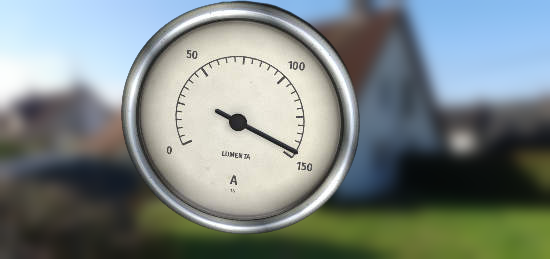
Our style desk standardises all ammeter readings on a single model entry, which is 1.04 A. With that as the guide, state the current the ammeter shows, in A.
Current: 145 A
